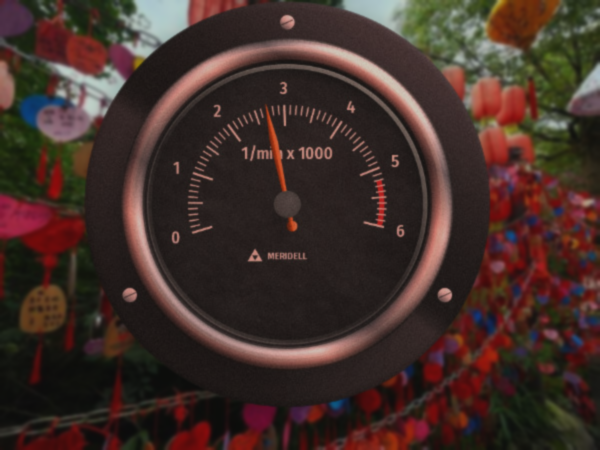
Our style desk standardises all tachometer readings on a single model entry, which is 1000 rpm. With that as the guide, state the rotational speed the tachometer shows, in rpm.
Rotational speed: 2700 rpm
